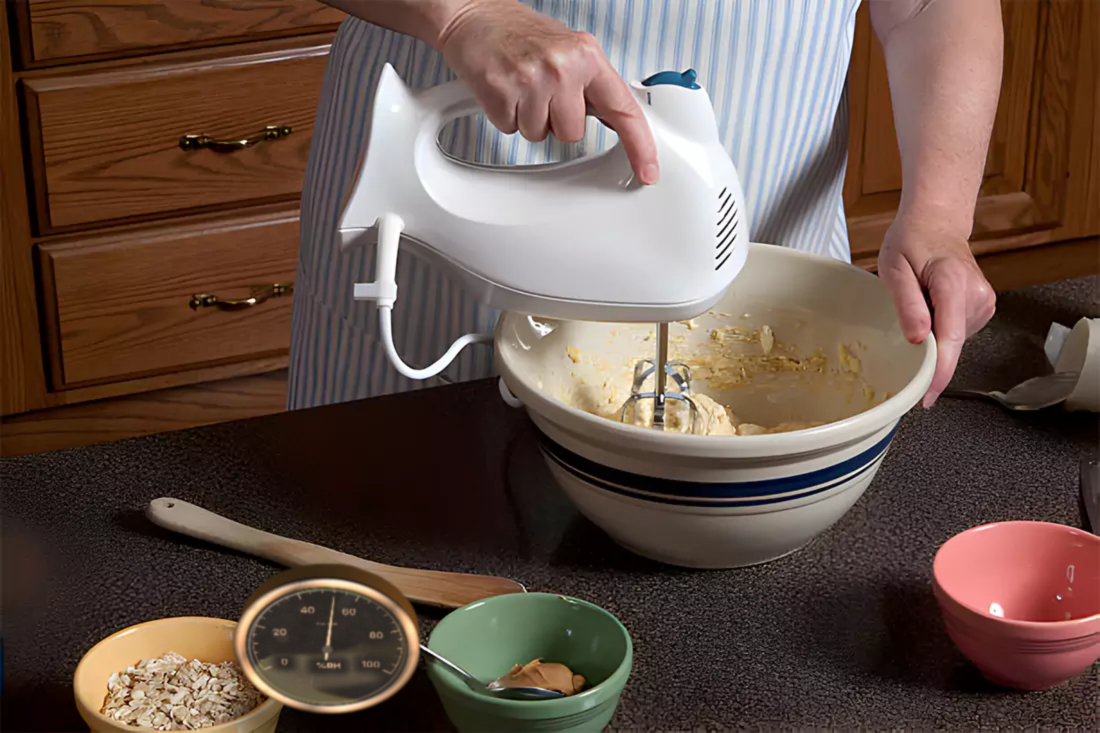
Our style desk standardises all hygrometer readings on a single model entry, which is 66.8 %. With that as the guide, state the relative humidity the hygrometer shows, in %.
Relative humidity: 52 %
